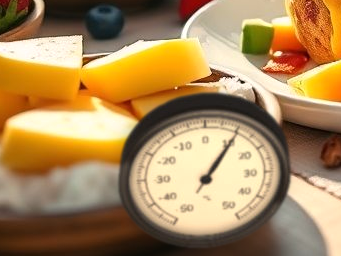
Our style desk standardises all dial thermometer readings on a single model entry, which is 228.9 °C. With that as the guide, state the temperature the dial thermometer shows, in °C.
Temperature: 10 °C
